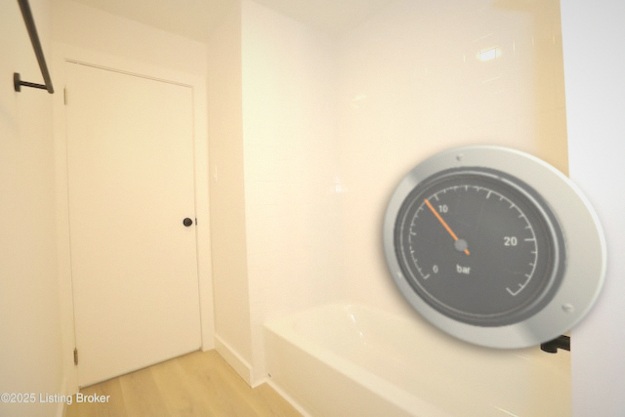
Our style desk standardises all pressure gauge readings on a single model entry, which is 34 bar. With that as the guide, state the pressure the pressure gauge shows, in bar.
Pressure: 9 bar
